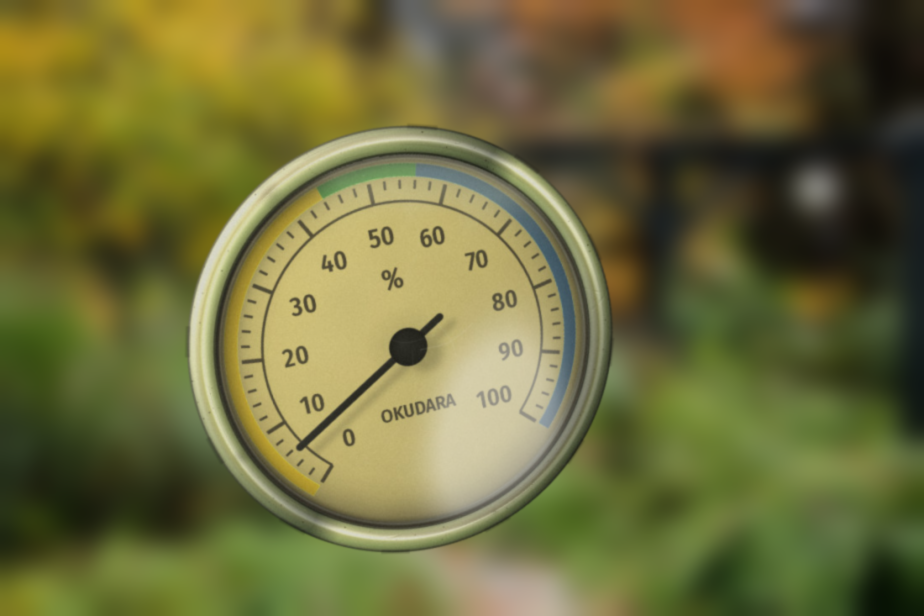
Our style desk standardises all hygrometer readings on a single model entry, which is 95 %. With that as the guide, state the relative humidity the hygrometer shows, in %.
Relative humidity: 6 %
